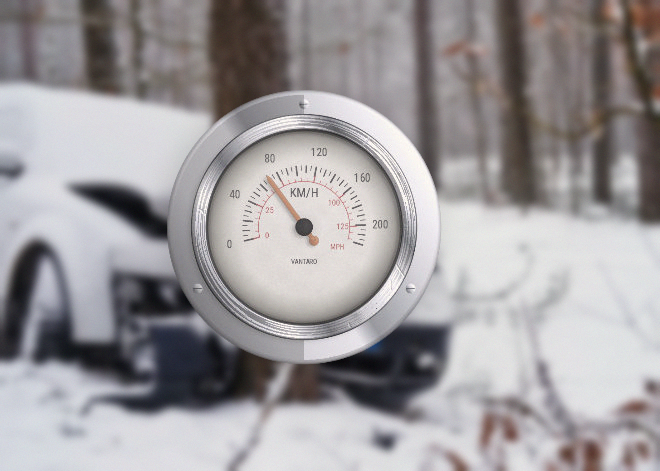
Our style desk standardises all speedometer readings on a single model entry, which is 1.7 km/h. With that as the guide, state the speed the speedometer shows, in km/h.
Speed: 70 km/h
